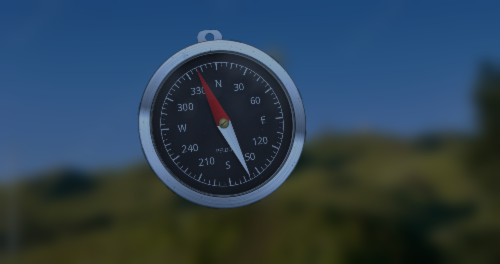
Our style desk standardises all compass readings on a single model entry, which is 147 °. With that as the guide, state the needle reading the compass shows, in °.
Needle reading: 340 °
